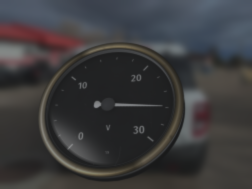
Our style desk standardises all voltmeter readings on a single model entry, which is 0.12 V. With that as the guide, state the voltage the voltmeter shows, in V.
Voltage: 26 V
